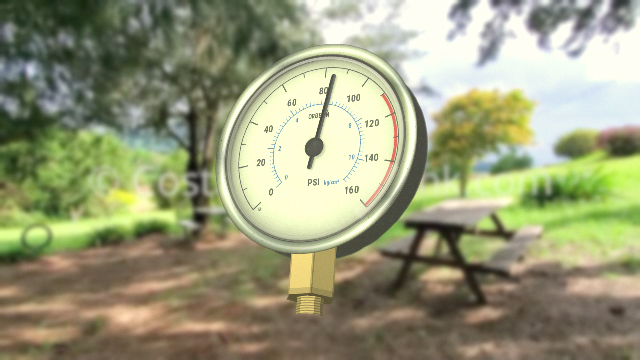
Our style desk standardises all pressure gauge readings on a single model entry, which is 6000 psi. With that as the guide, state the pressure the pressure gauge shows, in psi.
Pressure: 85 psi
